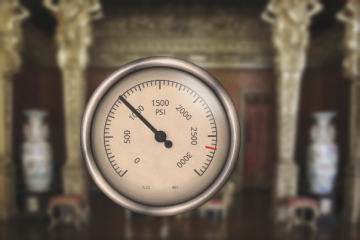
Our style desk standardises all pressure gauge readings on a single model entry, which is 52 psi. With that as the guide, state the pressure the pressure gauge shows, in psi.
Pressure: 1000 psi
